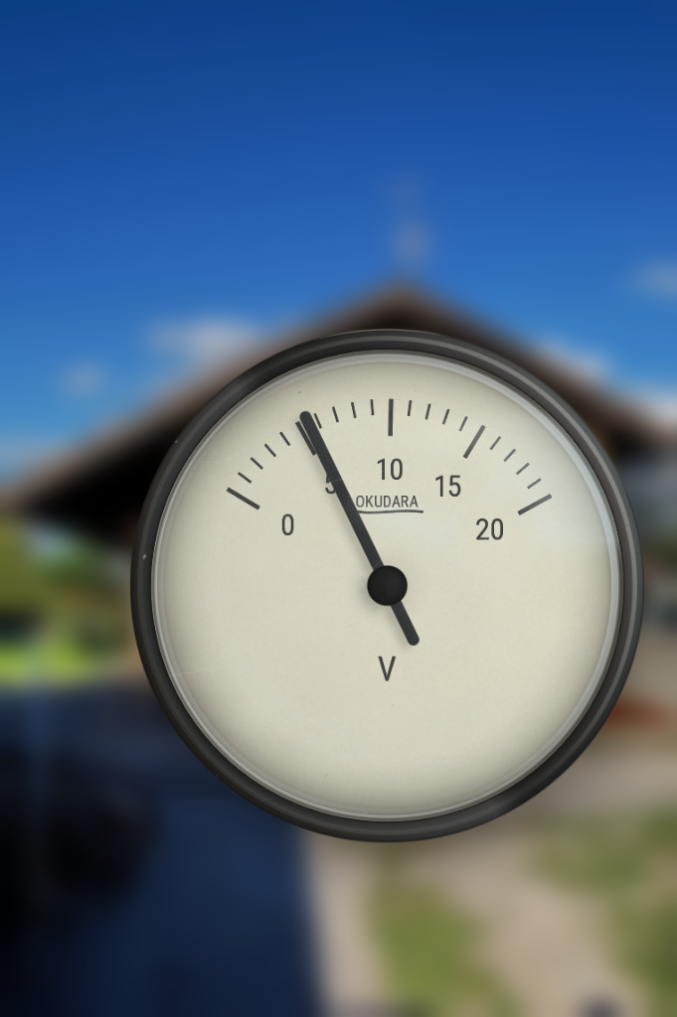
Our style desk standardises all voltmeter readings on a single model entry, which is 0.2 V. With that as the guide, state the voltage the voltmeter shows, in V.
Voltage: 5.5 V
